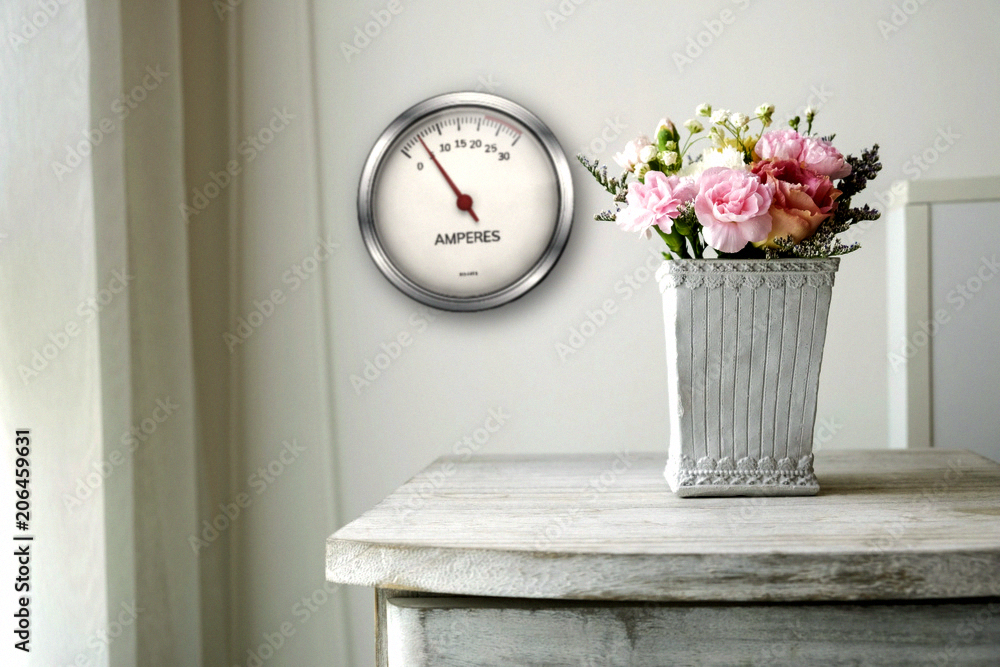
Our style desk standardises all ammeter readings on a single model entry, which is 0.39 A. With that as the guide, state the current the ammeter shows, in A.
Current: 5 A
